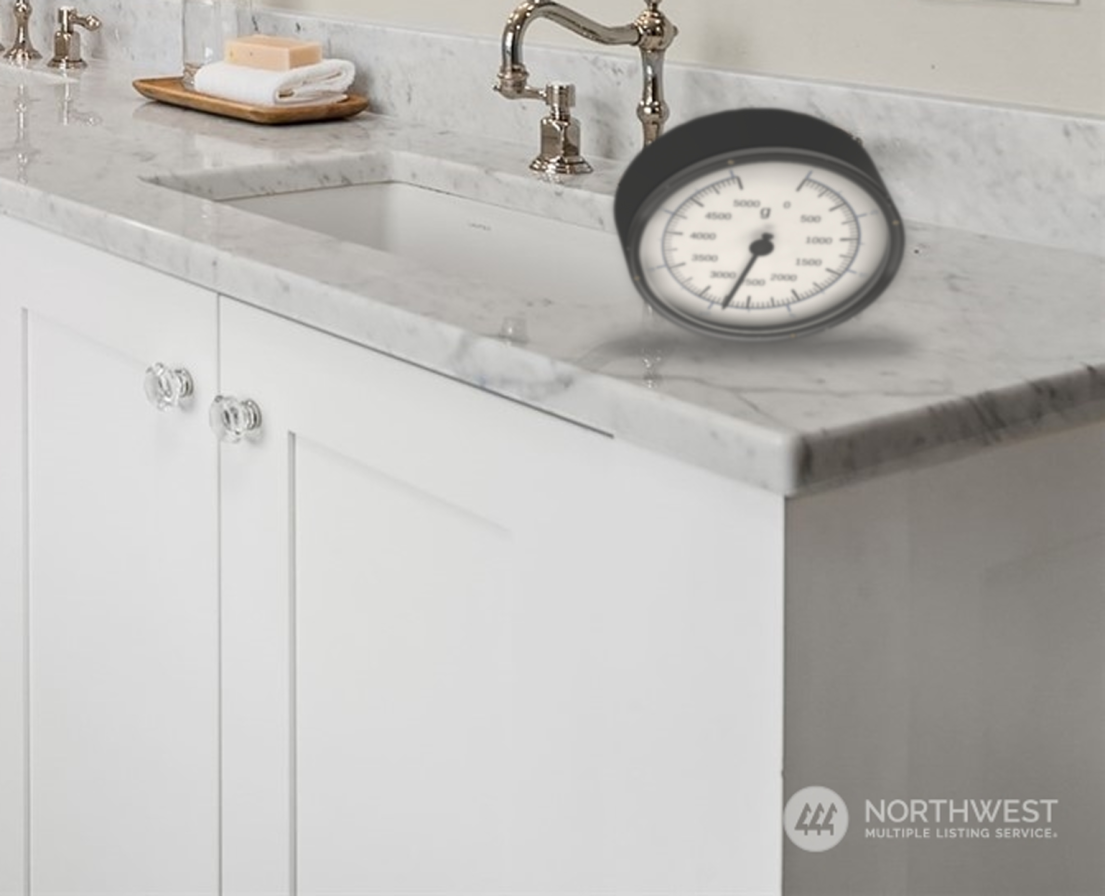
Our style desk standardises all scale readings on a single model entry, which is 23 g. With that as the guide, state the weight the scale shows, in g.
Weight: 2750 g
